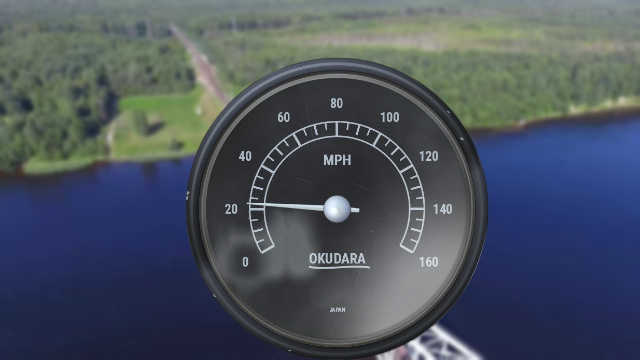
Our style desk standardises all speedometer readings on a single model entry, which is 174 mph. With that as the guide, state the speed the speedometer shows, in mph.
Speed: 22.5 mph
